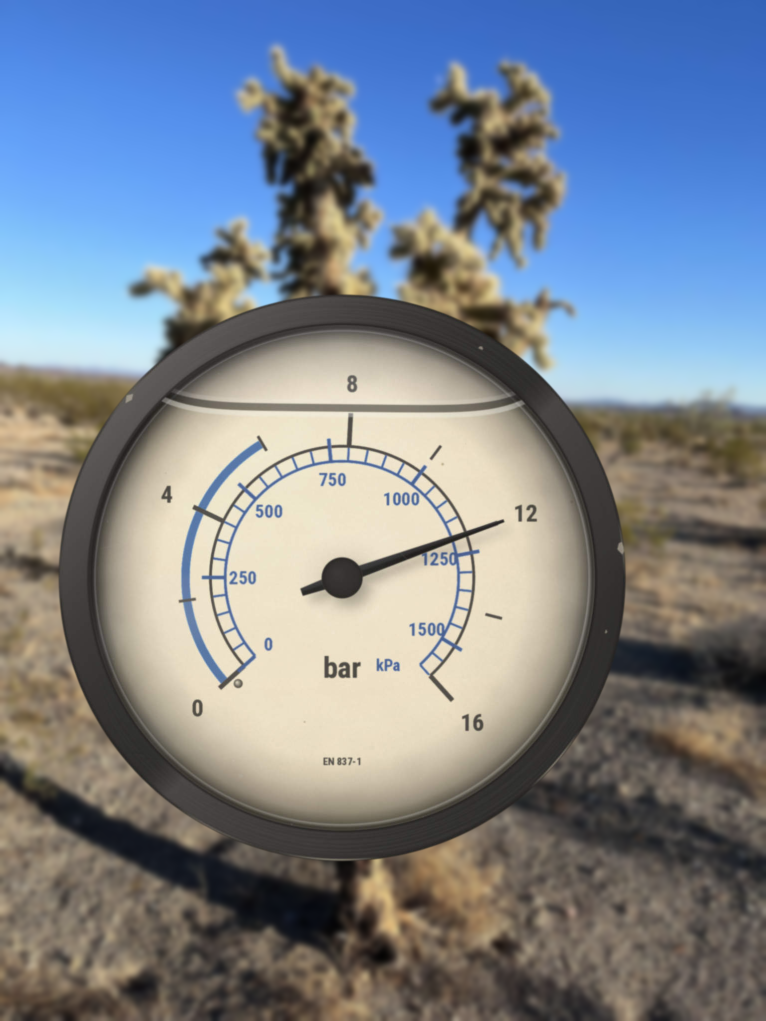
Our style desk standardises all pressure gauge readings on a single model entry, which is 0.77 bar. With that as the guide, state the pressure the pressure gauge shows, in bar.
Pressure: 12 bar
